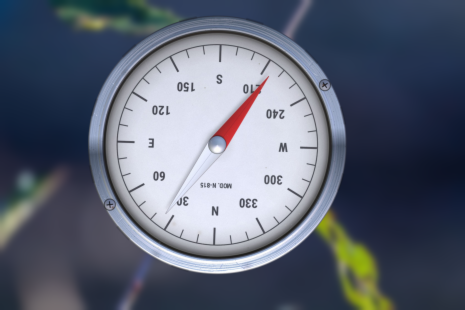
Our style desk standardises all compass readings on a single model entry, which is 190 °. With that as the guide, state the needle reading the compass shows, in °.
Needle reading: 215 °
